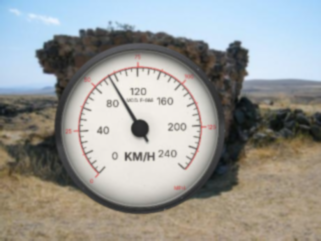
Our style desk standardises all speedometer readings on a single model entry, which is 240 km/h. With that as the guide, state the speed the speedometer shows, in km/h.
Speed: 95 km/h
